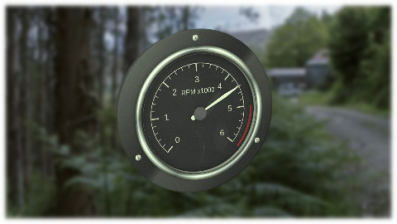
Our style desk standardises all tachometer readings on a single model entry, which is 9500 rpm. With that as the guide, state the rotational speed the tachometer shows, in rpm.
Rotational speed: 4400 rpm
